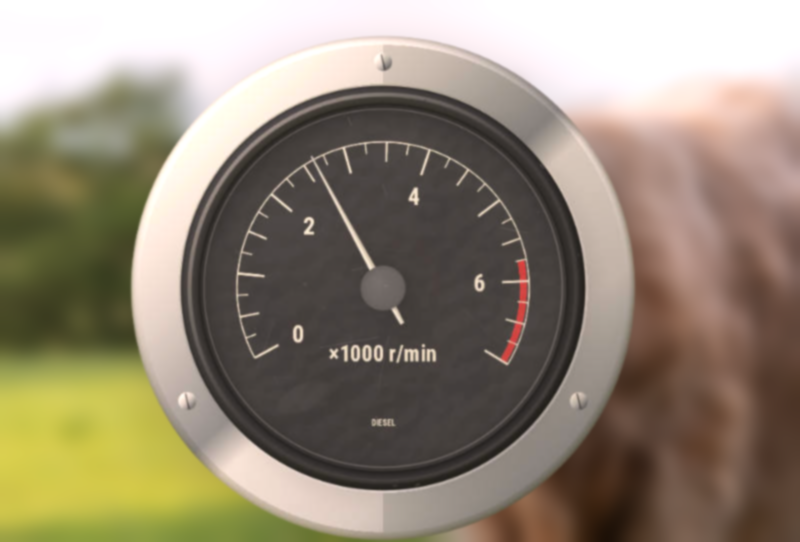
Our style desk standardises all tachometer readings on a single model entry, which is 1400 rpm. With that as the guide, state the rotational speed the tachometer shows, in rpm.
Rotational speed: 2625 rpm
